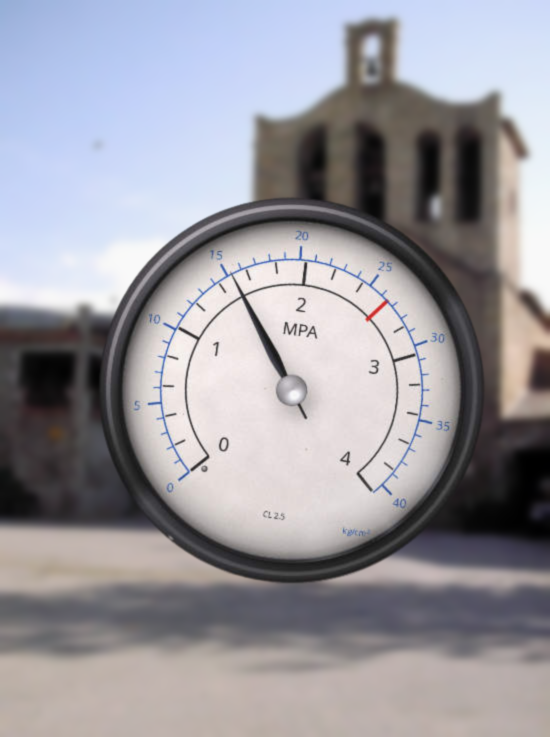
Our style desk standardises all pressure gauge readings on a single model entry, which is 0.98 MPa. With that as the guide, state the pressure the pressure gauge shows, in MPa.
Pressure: 1.5 MPa
